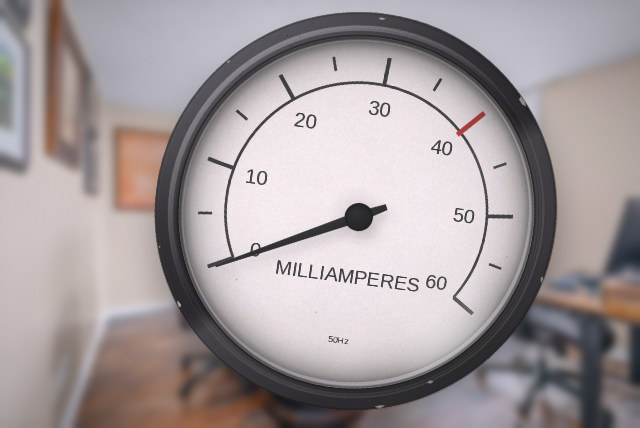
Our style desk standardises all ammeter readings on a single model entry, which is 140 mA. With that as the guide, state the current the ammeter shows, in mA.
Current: 0 mA
